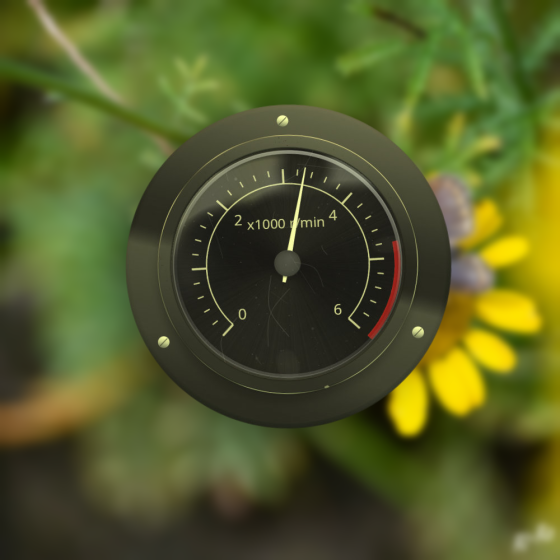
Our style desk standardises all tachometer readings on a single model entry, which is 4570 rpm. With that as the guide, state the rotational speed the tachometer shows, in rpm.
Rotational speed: 3300 rpm
